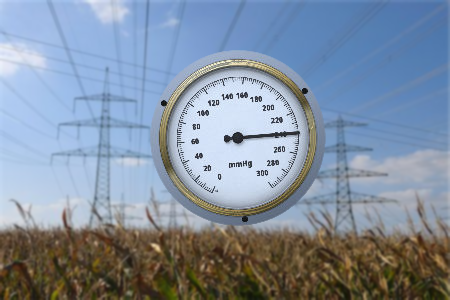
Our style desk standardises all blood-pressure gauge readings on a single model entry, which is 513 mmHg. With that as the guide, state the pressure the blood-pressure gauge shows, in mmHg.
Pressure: 240 mmHg
